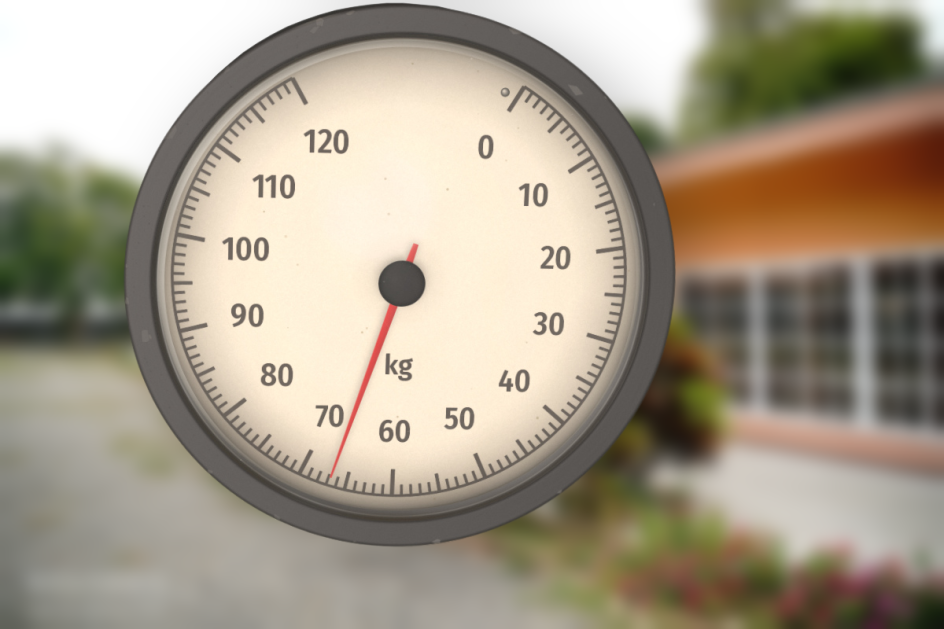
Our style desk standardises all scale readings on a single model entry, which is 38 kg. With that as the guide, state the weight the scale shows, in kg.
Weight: 67 kg
